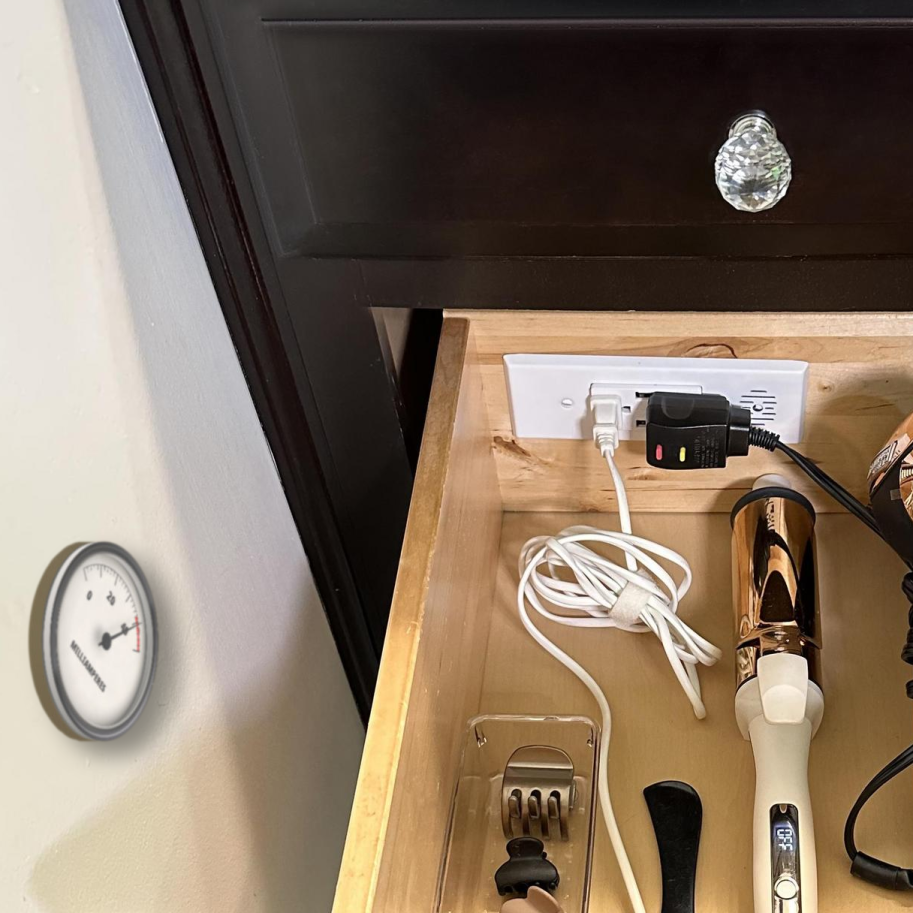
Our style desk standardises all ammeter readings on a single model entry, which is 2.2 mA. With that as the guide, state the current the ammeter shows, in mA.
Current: 40 mA
